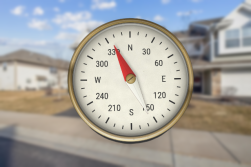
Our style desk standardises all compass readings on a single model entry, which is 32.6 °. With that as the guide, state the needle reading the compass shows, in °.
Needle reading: 335 °
